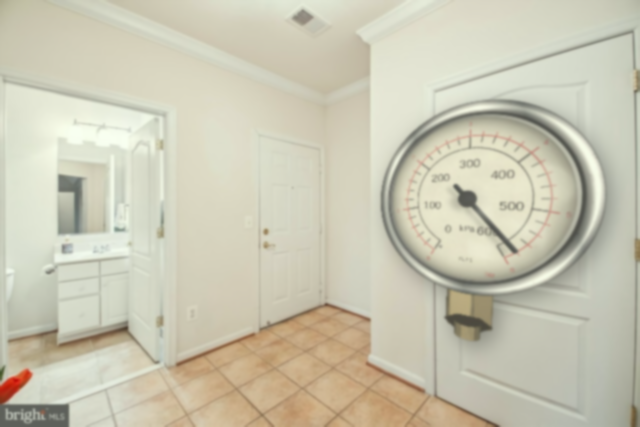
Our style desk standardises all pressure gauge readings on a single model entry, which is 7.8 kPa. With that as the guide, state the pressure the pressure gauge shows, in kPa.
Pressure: 580 kPa
